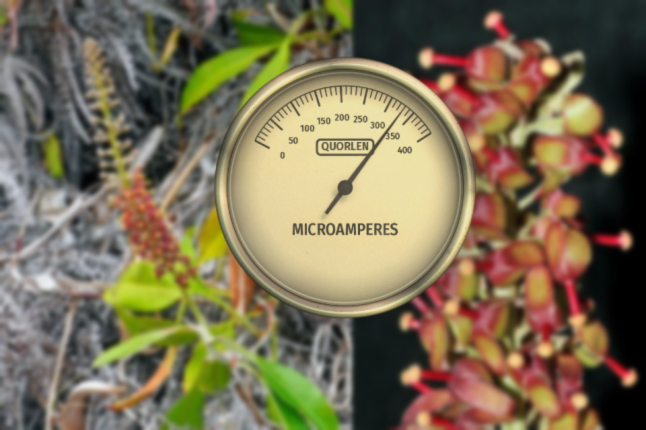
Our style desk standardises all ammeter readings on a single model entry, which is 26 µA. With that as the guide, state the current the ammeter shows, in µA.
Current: 330 µA
